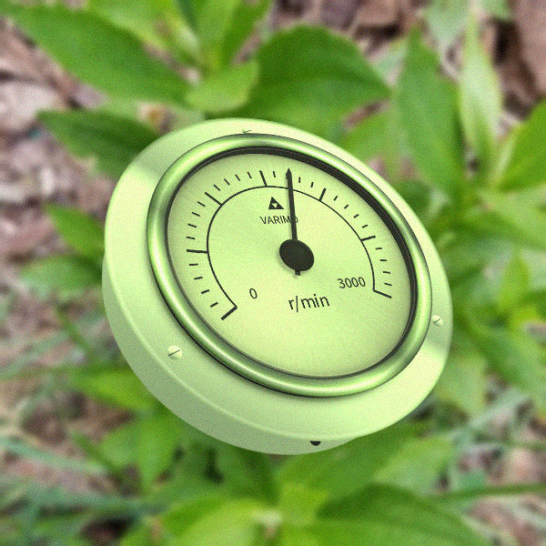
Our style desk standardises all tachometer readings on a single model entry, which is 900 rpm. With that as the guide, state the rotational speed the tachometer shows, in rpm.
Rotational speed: 1700 rpm
